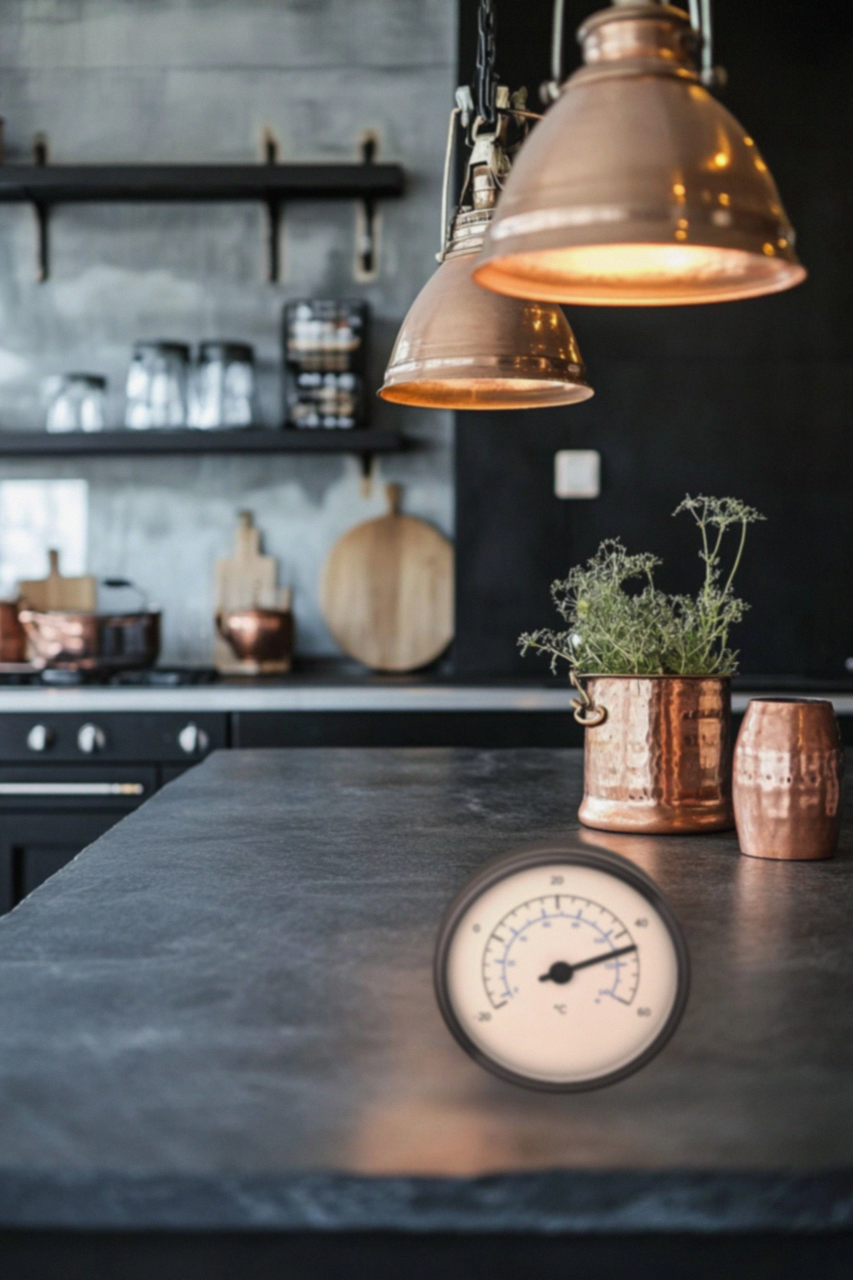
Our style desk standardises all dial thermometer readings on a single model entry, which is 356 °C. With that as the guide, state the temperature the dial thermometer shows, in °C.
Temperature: 44 °C
